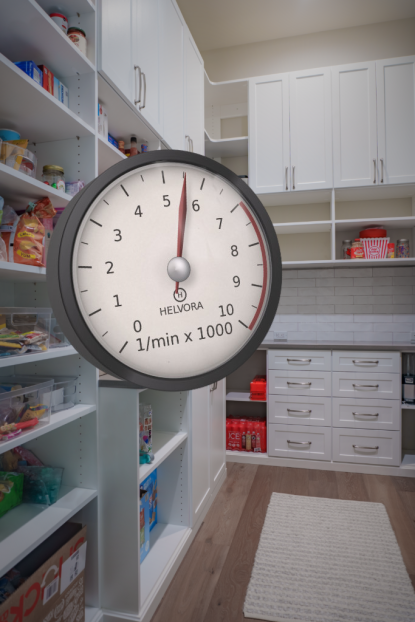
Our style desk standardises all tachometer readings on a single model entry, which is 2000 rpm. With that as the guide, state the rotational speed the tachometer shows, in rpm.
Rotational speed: 5500 rpm
